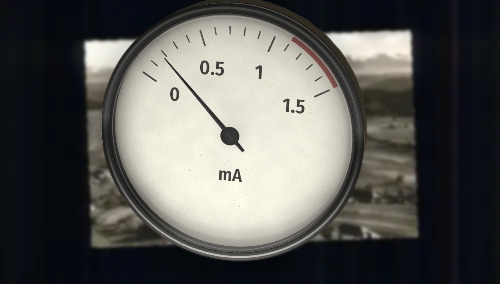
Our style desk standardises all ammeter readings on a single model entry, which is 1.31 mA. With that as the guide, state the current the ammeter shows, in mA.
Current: 0.2 mA
